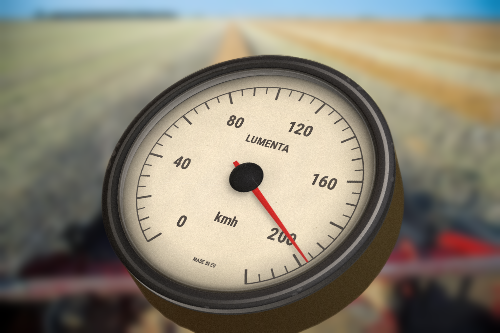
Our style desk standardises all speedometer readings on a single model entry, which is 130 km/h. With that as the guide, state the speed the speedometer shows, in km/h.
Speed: 197.5 km/h
